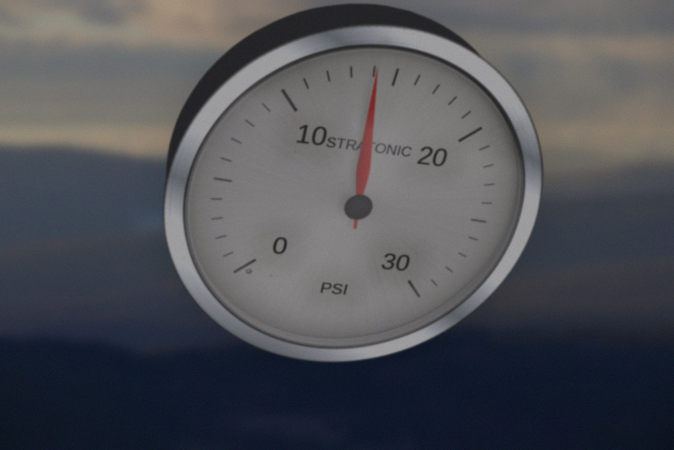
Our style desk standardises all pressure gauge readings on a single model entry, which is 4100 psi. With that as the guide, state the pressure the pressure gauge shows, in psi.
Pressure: 14 psi
